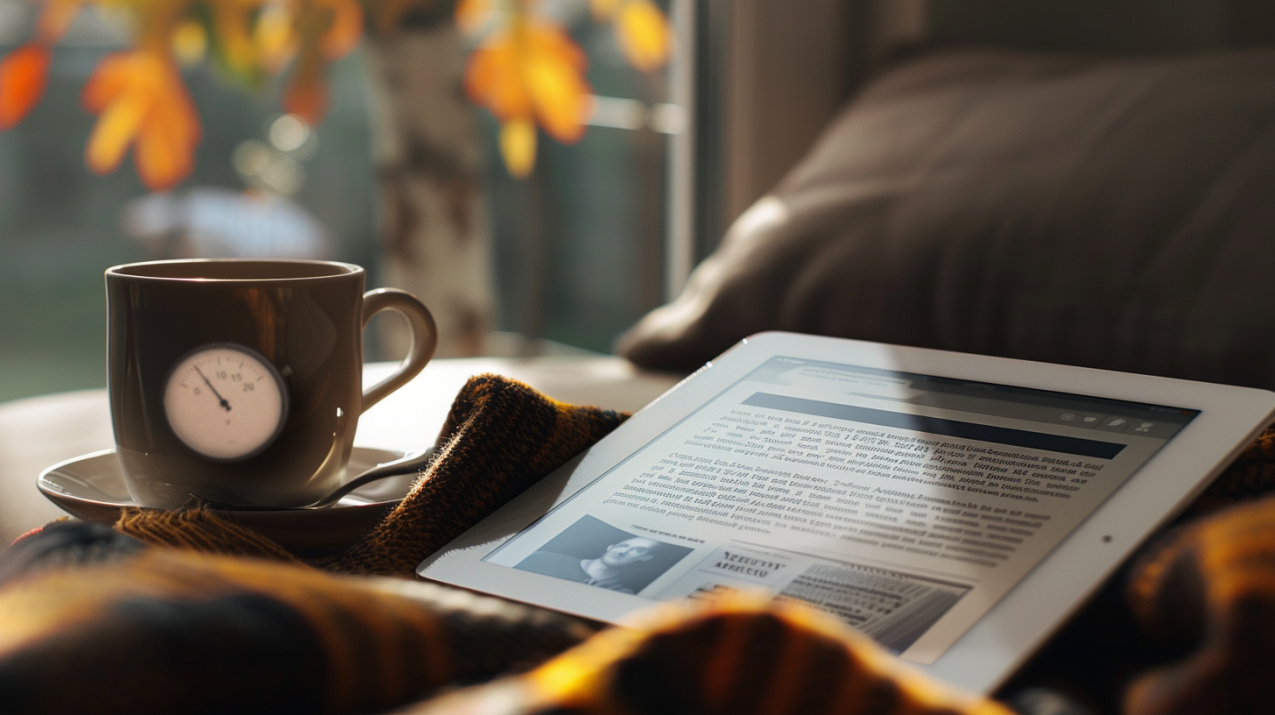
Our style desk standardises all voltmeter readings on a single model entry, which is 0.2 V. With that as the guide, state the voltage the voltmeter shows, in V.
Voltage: 5 V
